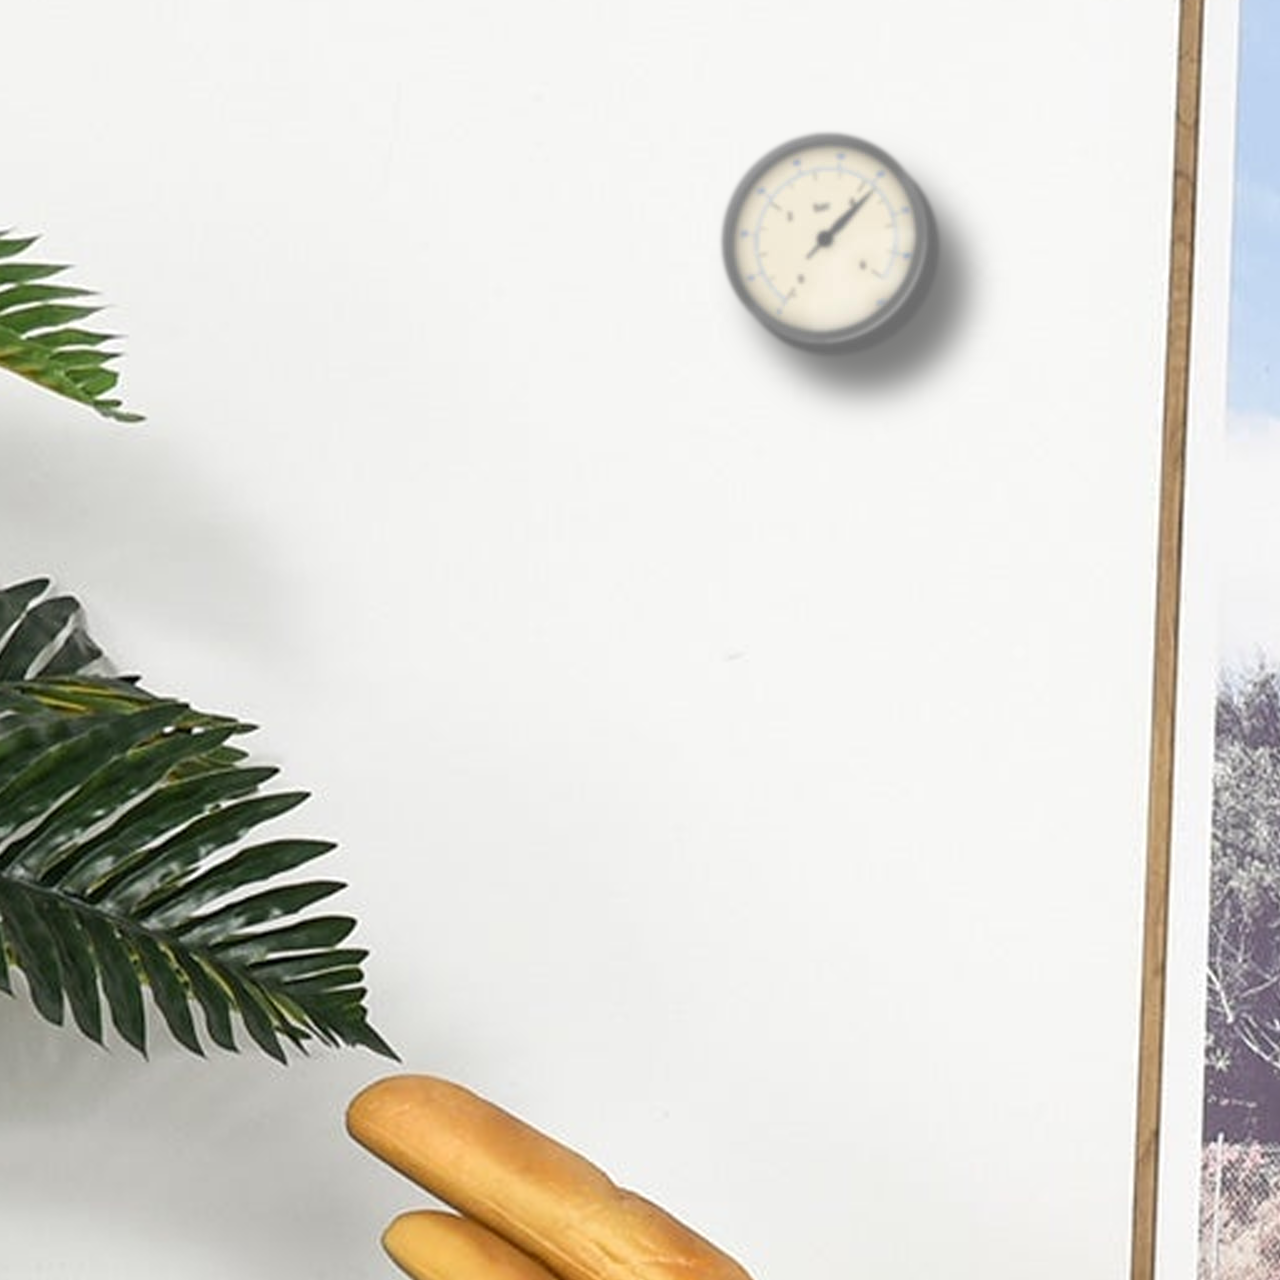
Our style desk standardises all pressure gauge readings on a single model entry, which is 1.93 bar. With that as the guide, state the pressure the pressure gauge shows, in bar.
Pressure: 4.25 bar
